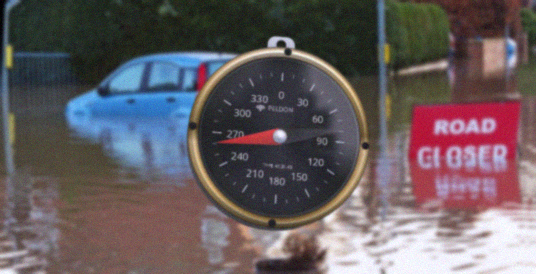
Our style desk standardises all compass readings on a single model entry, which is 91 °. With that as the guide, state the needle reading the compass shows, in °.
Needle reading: 260 °
